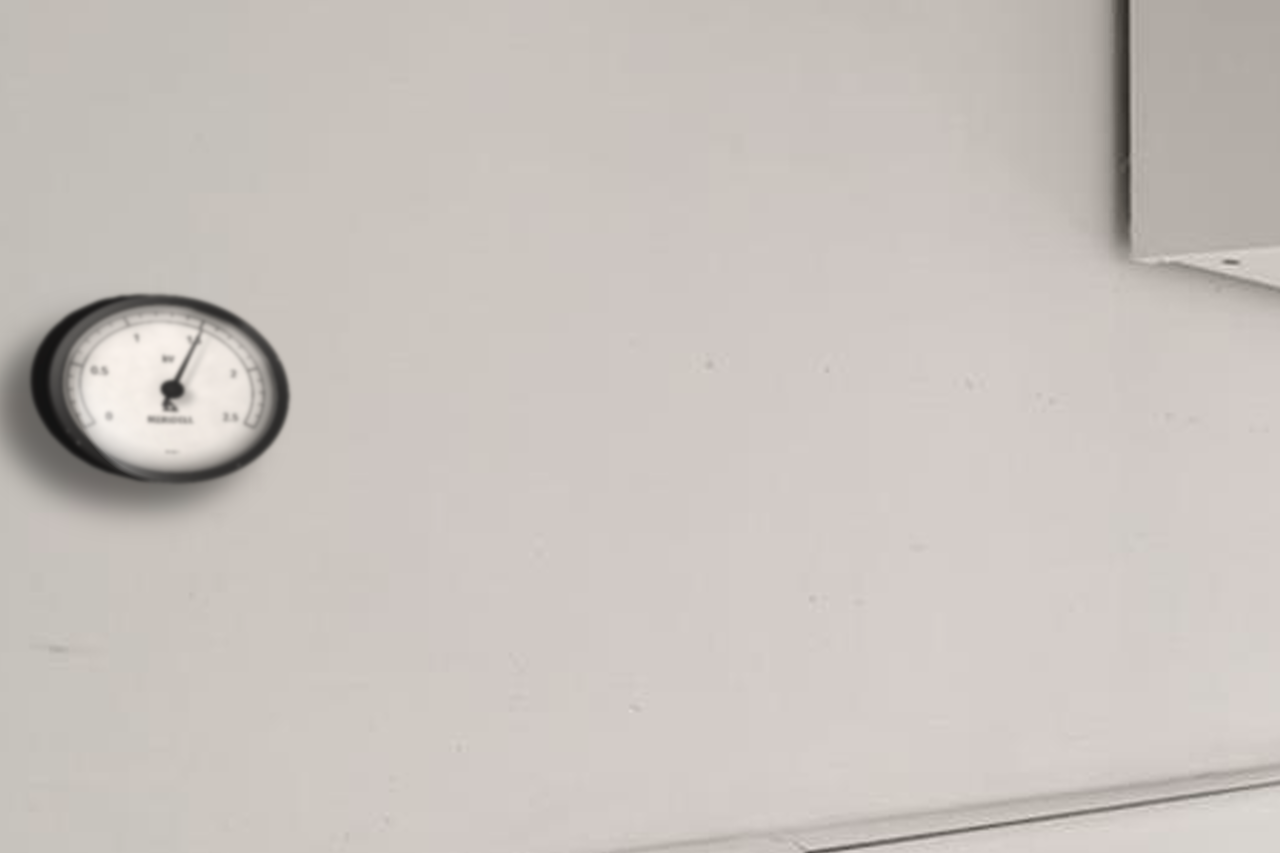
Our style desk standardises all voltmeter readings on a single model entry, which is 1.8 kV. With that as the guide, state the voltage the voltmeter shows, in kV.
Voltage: 1.5 kV
